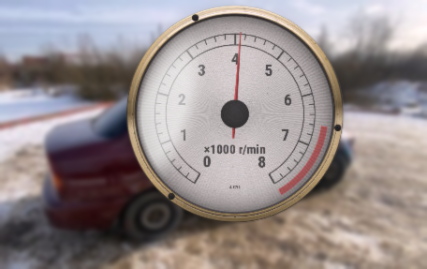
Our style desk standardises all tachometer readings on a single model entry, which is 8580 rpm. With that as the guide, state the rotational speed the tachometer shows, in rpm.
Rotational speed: 4100 rpm
